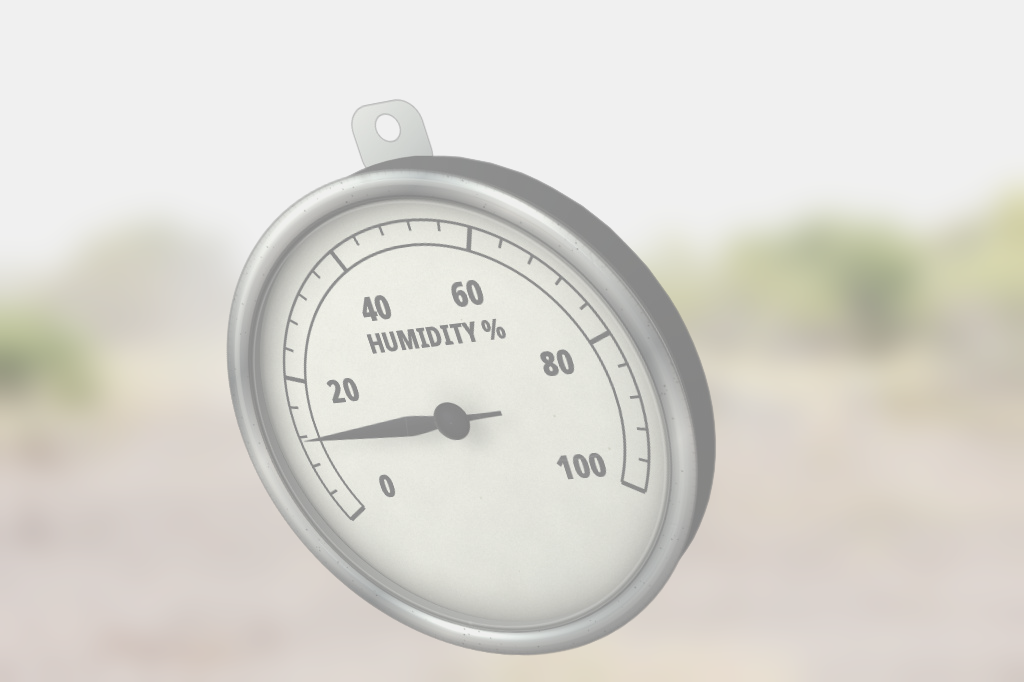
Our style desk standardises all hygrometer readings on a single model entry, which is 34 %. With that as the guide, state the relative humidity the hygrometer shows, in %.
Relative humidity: 12 %
